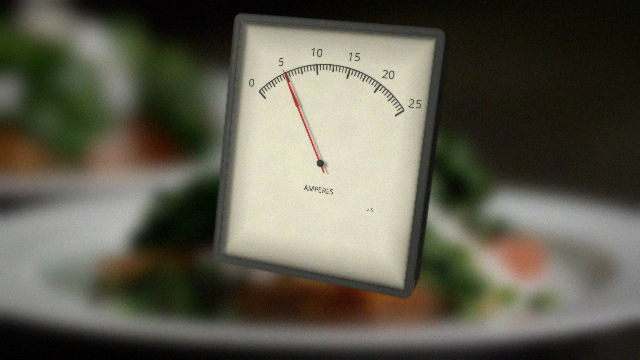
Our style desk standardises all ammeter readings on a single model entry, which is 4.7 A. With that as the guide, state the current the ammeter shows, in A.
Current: 5 A
